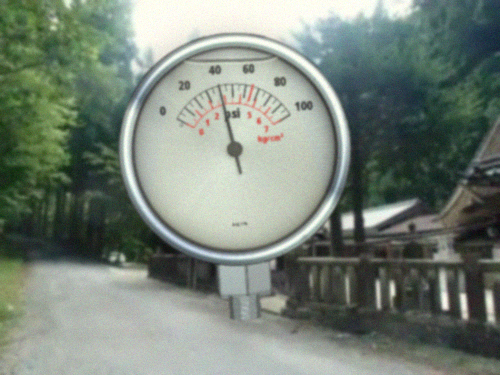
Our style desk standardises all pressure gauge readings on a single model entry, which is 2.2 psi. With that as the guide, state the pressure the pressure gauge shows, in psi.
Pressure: 40 psi
